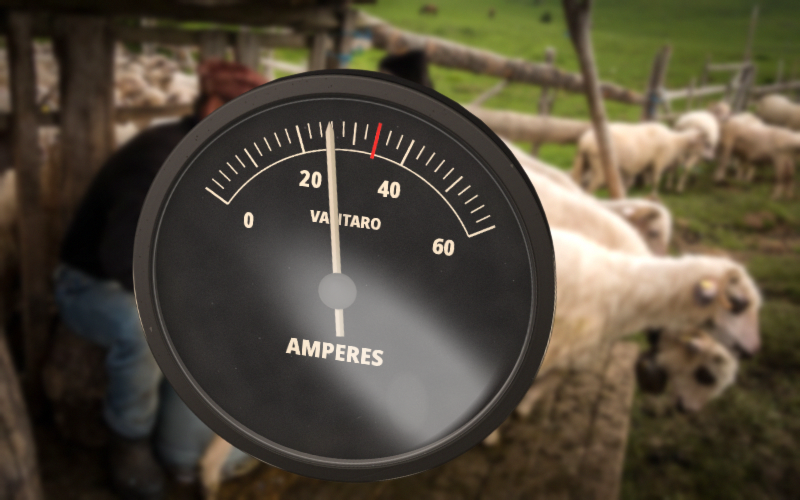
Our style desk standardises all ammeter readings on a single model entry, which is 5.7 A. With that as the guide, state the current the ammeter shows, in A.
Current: 26 A
